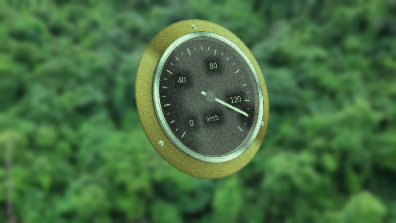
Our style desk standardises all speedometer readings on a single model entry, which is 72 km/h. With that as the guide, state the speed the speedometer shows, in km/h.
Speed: 130 km/h
